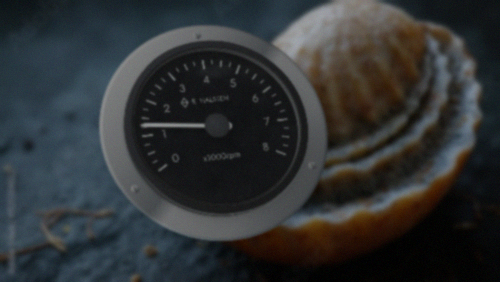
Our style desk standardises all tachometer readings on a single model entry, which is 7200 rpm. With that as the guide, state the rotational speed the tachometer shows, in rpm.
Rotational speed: 1250 rpm
